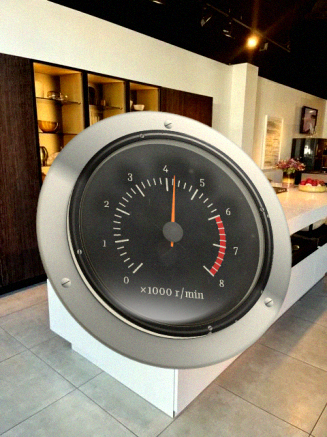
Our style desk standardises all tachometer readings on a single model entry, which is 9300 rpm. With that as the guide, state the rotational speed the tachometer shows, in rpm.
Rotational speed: 4200 rpm
